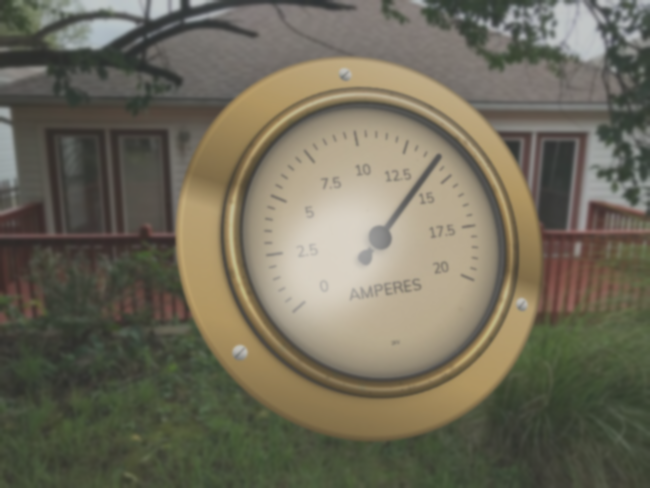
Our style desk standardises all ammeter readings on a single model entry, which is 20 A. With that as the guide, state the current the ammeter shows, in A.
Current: 14 A
